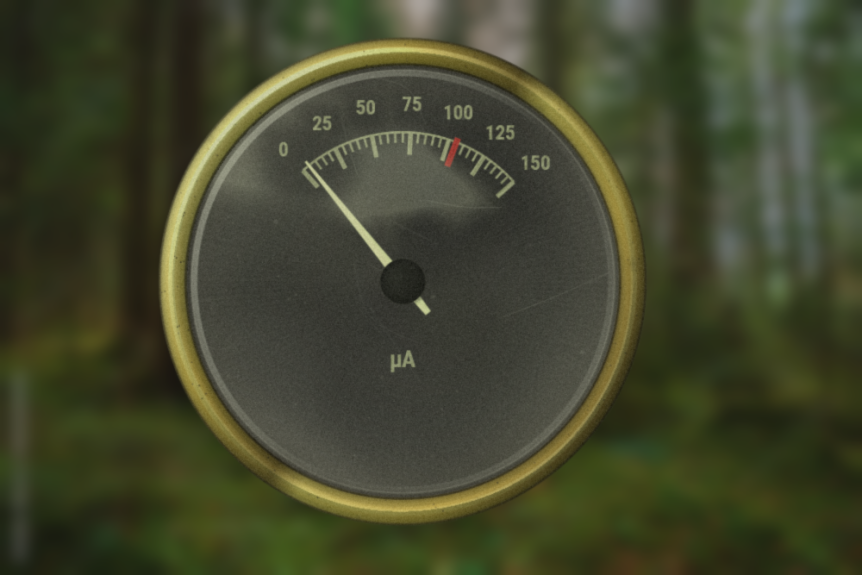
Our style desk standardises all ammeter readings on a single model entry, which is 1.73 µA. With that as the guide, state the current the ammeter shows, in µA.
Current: 5 µA
